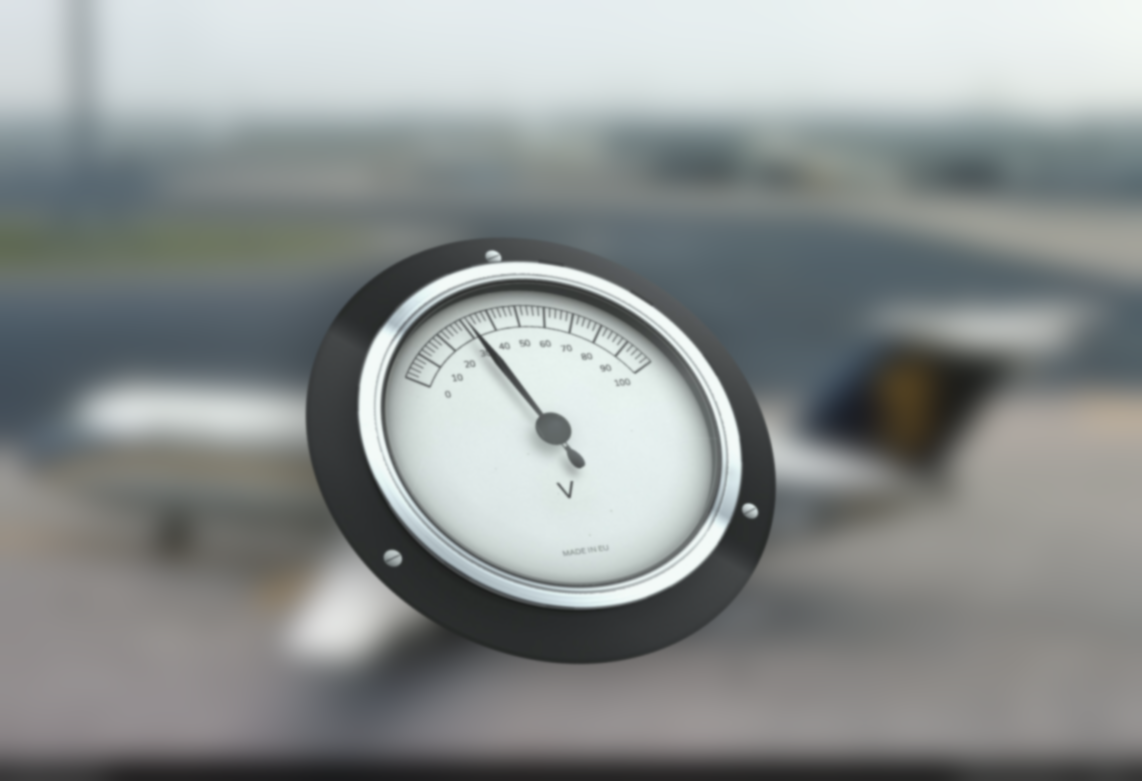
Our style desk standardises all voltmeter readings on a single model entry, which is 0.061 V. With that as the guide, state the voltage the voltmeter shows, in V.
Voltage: 30 V
